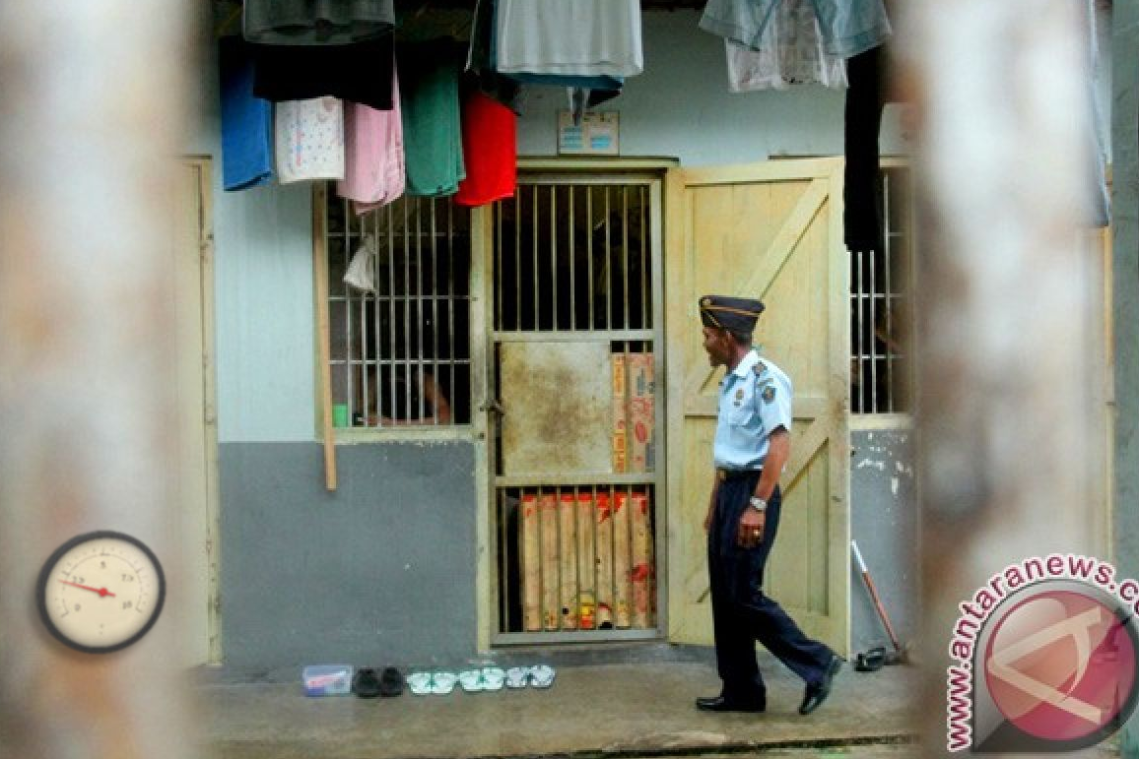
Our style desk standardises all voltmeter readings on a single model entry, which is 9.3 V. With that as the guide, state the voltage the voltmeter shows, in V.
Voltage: 2 V
